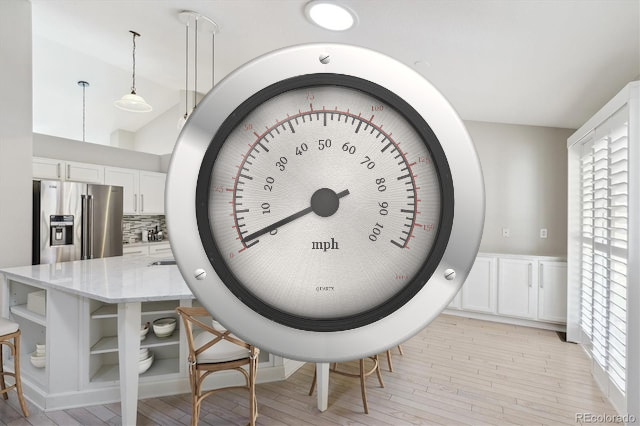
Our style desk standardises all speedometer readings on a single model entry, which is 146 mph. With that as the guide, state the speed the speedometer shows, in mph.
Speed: 2 mph
